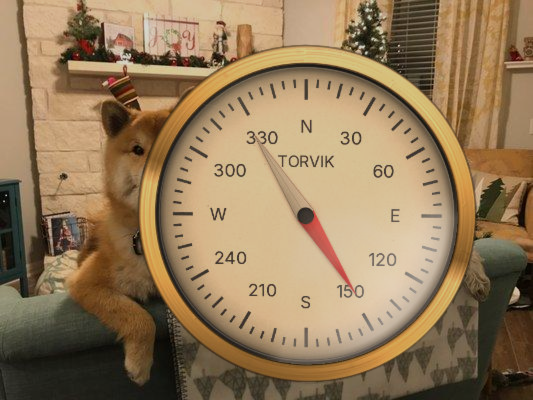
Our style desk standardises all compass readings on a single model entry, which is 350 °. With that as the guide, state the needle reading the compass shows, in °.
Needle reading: 147.5 °
